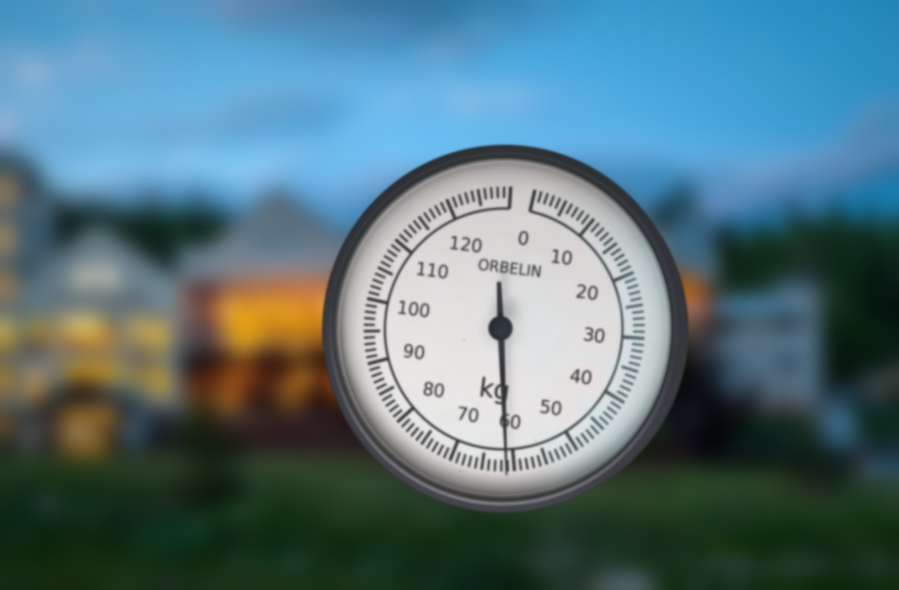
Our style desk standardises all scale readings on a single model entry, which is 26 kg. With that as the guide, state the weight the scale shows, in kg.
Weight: 61 kg
